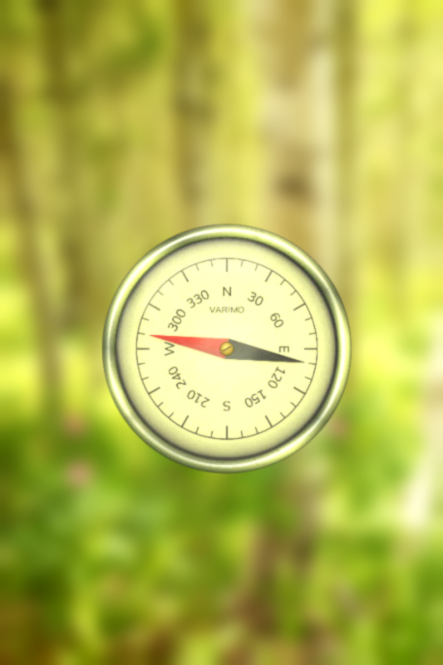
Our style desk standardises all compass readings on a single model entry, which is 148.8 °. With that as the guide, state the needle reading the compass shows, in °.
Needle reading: 280 °
